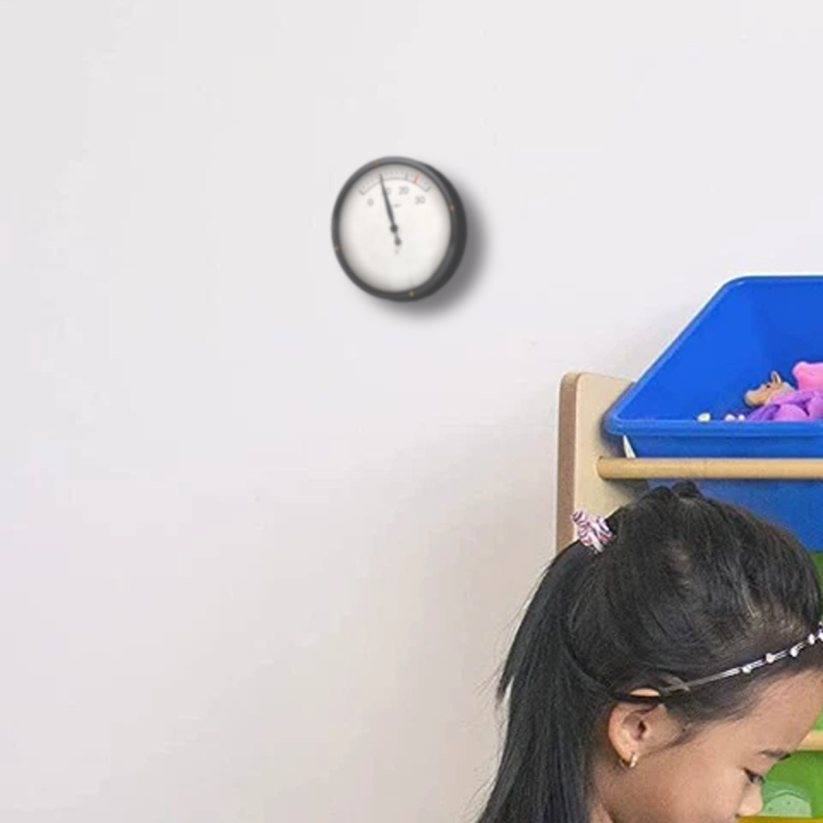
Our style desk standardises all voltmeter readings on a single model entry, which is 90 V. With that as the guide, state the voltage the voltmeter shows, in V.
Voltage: 10 V
